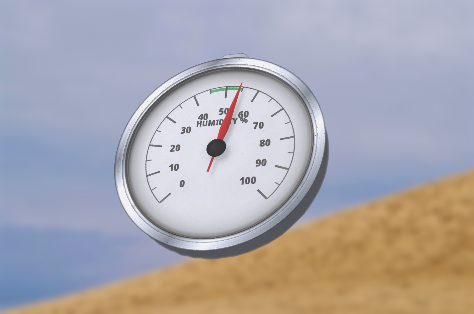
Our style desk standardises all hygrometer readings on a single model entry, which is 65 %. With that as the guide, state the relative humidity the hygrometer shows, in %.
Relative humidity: 55 %
